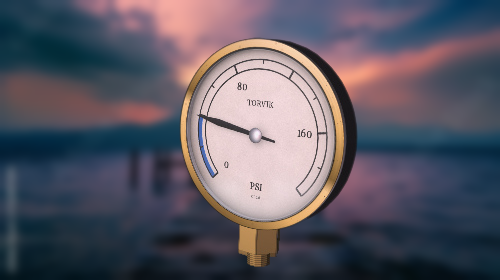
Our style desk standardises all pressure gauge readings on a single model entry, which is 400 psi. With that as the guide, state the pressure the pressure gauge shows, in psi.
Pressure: 40 psi
